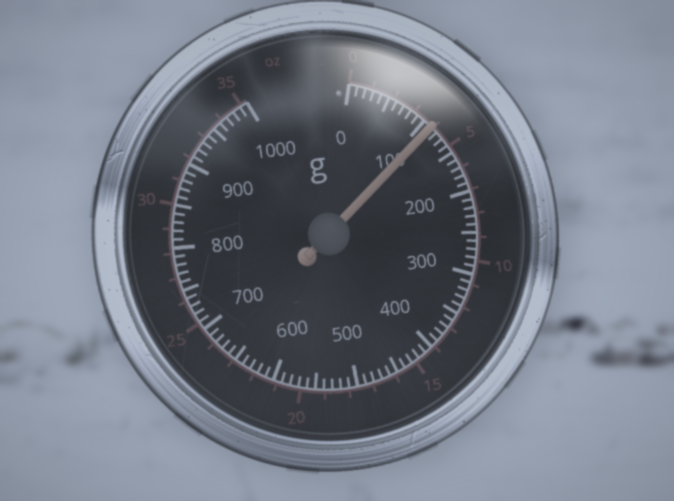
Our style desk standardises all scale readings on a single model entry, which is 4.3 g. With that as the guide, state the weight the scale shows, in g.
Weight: 110 g
